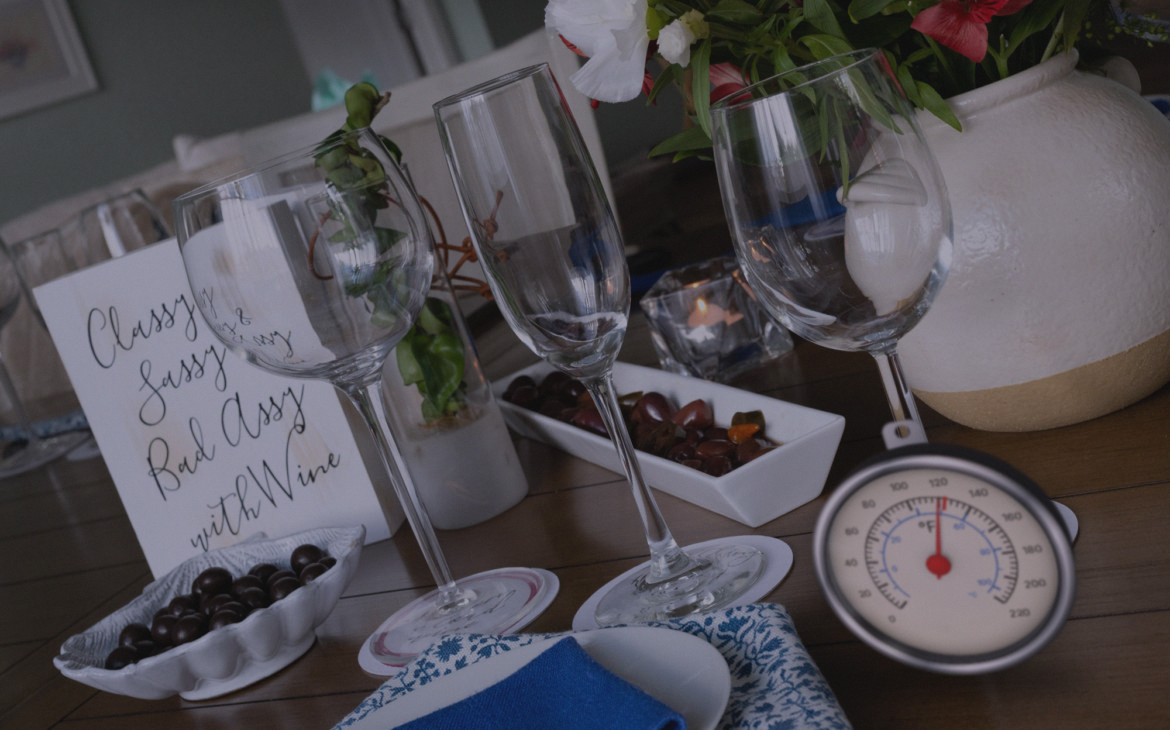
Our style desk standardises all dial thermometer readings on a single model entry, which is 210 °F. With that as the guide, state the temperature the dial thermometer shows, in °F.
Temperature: 120 °F
